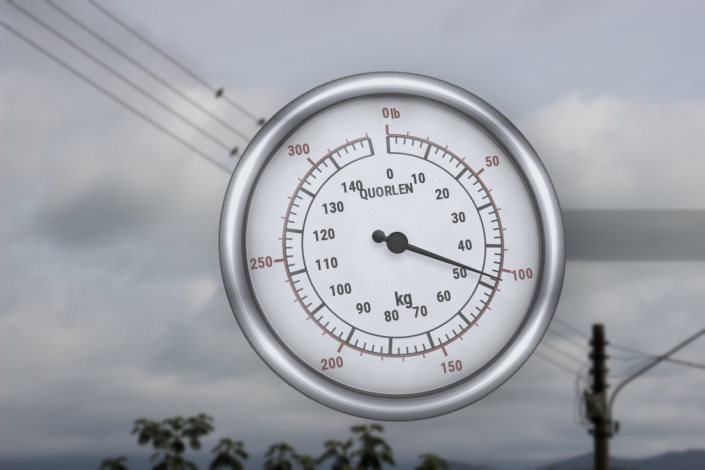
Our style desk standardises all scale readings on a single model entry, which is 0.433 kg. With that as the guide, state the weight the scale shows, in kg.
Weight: 48 kg
